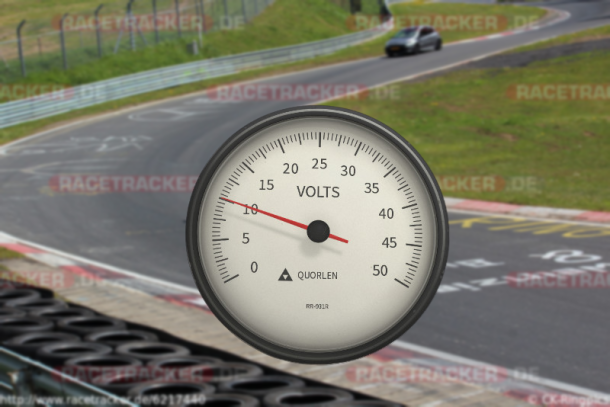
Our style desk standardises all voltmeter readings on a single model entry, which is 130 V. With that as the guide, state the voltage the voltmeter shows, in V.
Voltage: 10 V
